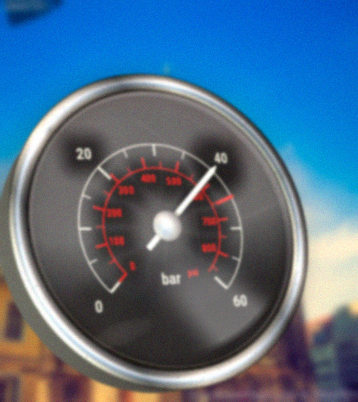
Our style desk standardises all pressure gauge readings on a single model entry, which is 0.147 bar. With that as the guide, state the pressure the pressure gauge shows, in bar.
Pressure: 40 bar
